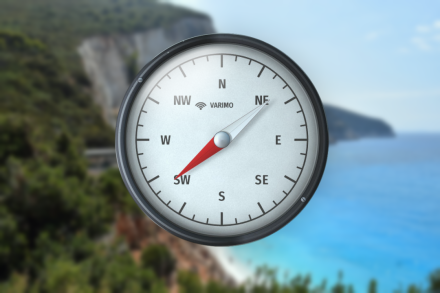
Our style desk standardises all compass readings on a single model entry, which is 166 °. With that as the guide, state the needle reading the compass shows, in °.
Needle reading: 230 °
